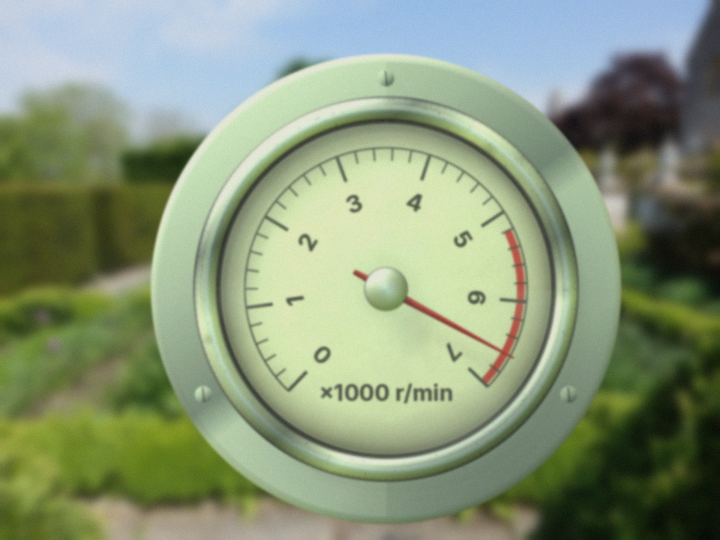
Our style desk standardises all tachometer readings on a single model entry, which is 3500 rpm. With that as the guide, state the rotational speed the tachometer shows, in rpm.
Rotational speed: 6600 rpm
